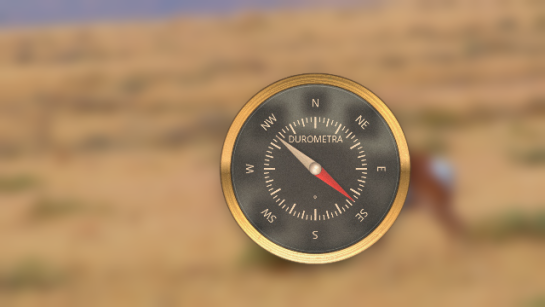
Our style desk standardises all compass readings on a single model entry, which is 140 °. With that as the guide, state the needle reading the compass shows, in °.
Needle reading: 130 °
